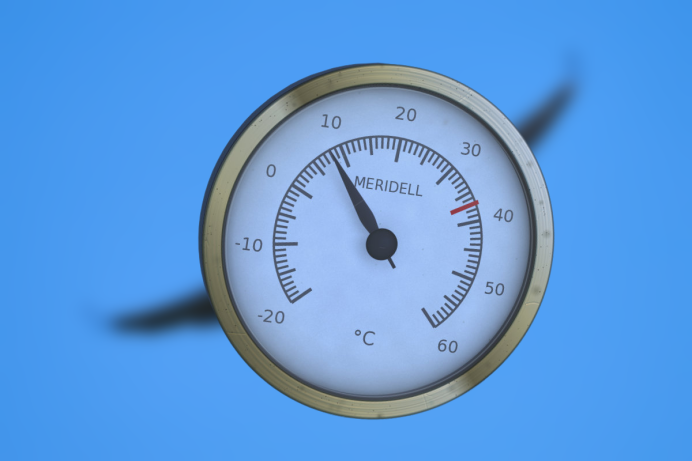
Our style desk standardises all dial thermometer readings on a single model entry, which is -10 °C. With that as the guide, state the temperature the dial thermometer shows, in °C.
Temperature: 8 °C
